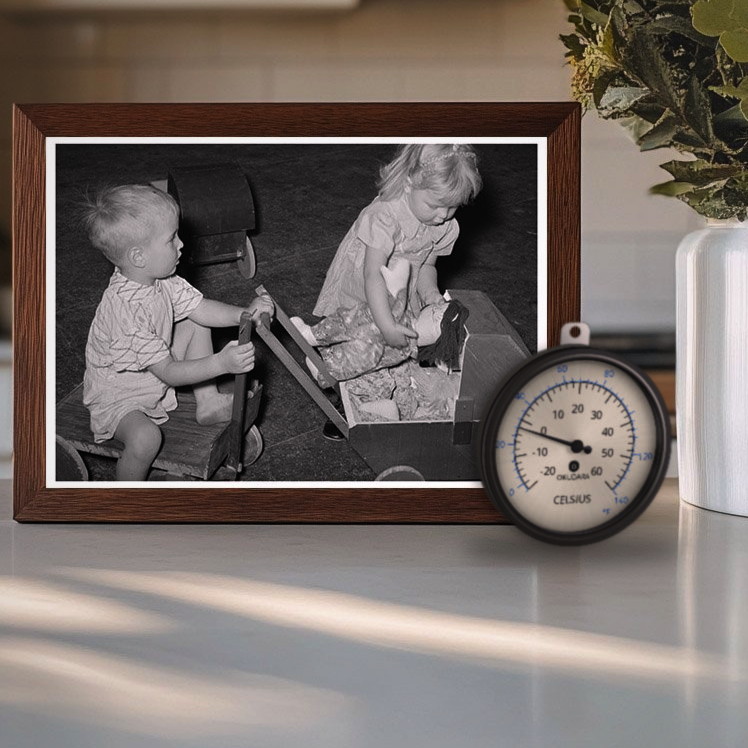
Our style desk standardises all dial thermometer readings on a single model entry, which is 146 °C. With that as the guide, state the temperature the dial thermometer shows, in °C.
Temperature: -2 °C
